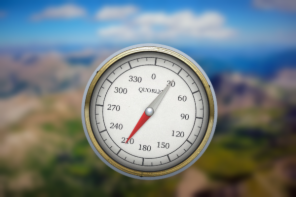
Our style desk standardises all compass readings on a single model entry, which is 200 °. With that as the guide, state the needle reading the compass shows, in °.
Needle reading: 210 °
